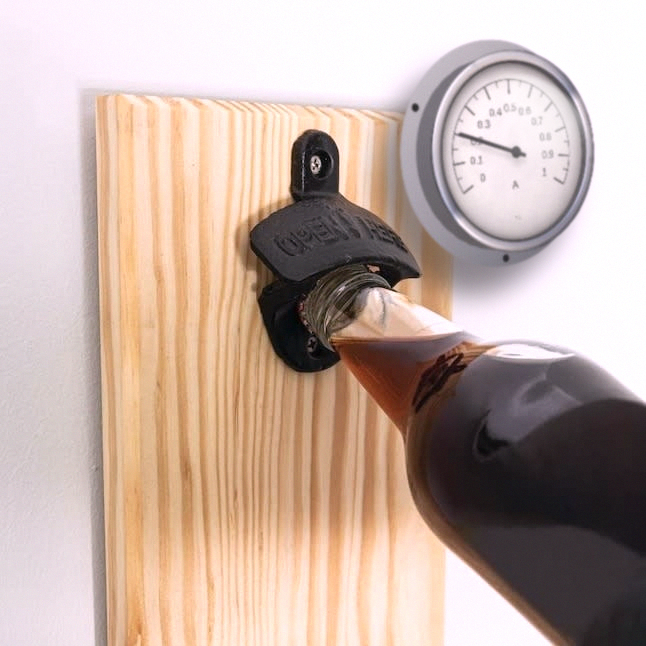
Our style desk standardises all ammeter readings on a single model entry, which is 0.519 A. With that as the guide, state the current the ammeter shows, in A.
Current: 0.2 A
